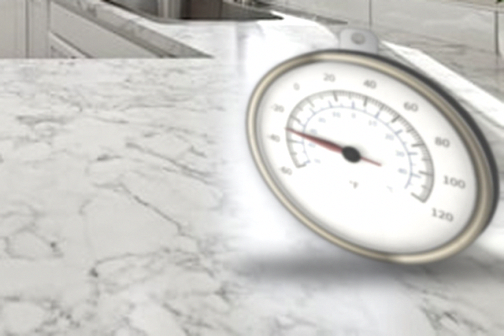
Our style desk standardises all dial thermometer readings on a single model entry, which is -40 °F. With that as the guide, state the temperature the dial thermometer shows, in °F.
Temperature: -30 °F
